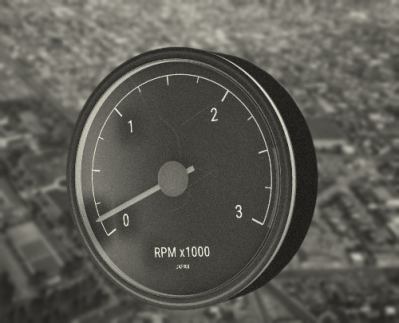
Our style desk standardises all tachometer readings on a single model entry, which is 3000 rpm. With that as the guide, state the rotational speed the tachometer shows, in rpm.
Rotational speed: 125 rpm
